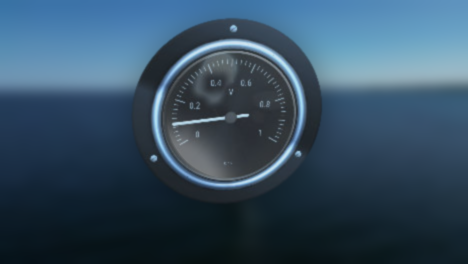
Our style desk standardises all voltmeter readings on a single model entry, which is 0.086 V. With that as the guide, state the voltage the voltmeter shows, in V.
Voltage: 0.1 V
